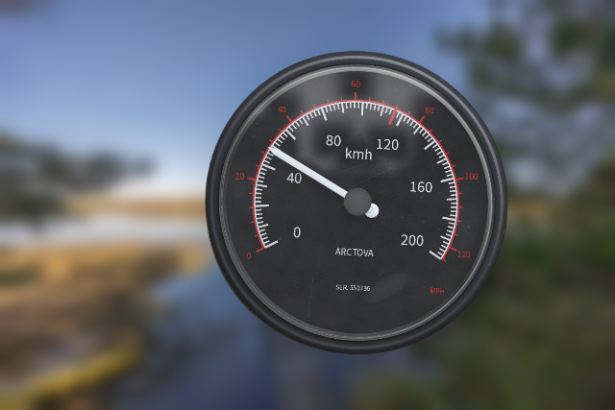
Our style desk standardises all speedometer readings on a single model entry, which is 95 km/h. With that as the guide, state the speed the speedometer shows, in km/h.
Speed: 48 km/h
